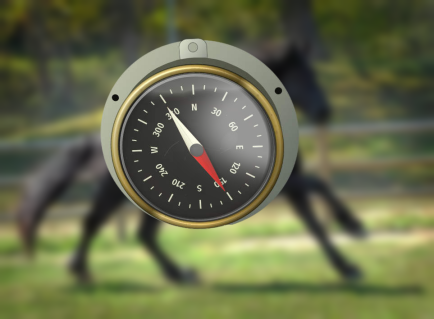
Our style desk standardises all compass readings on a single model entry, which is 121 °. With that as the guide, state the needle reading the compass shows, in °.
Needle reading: 150 °
